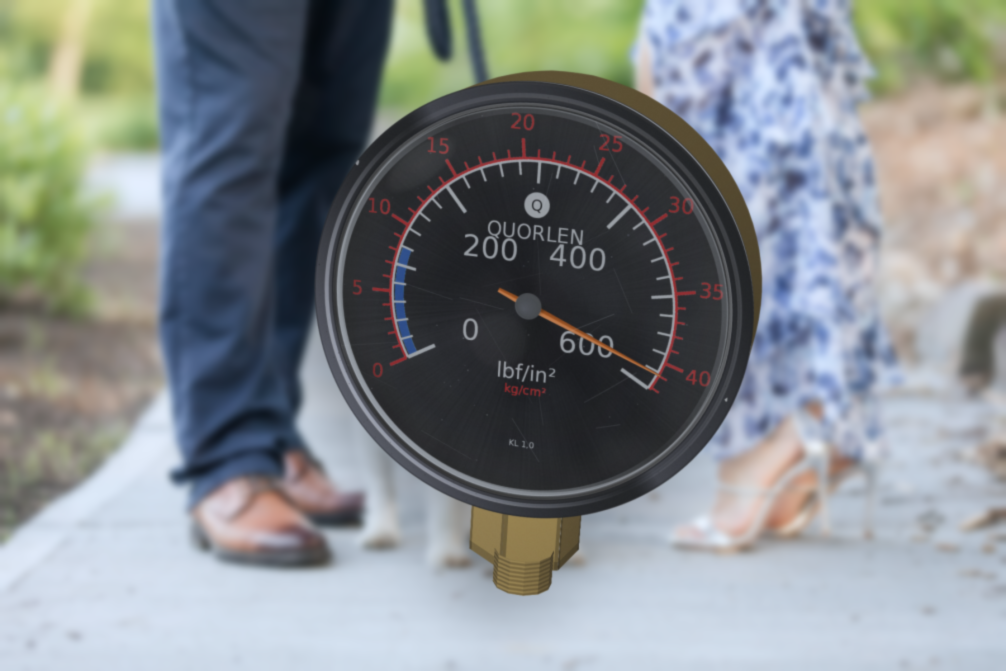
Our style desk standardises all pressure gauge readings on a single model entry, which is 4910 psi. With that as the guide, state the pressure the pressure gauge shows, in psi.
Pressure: 580 psi
